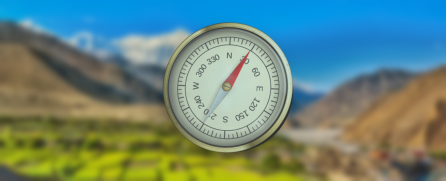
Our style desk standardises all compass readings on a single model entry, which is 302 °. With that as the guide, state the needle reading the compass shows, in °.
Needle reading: 30 °
